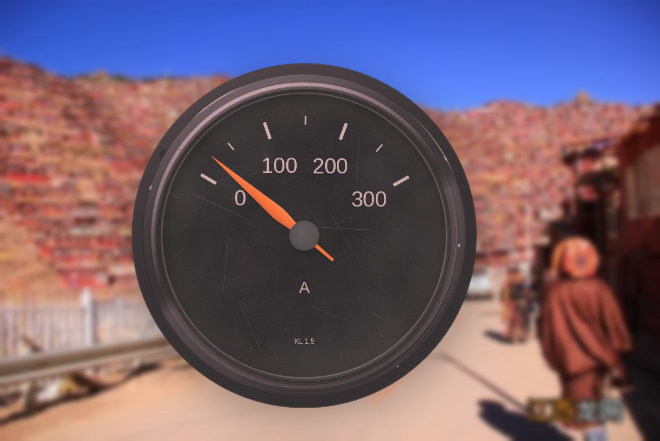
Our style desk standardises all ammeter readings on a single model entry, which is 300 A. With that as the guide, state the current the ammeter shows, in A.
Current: 25 A
